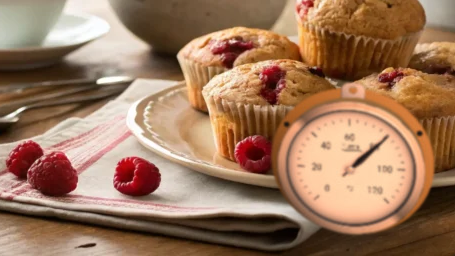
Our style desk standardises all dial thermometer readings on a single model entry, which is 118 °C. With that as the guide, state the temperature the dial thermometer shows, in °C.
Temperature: 80 °C
